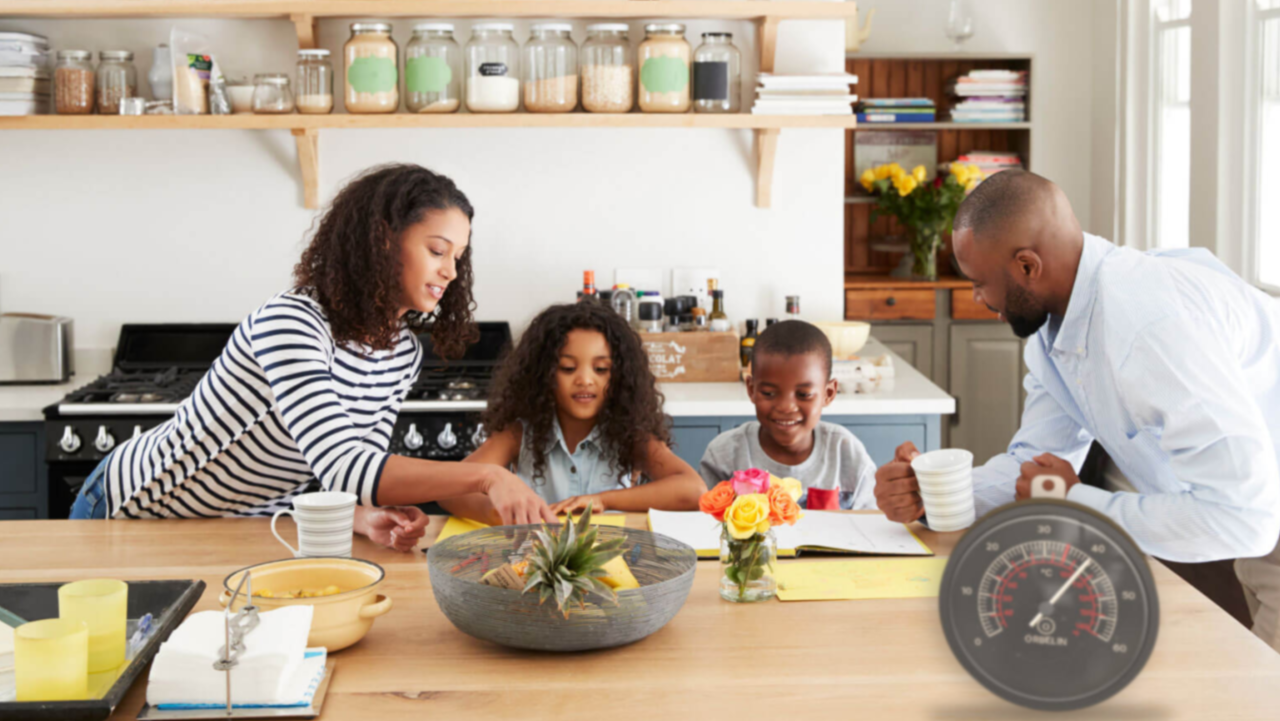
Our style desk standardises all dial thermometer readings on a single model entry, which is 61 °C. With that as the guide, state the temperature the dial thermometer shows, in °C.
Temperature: 40 °C
